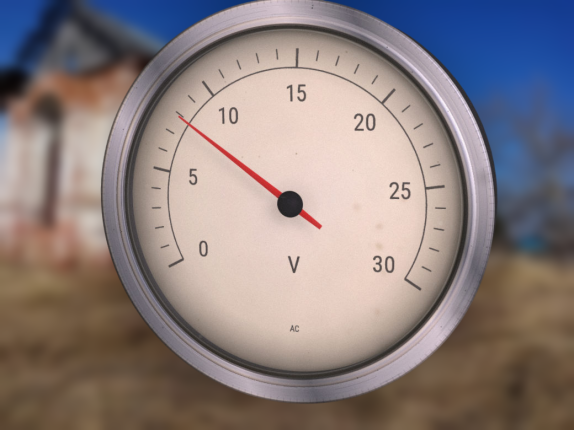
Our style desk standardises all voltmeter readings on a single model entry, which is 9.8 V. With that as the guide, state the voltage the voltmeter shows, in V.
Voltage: 8 V
